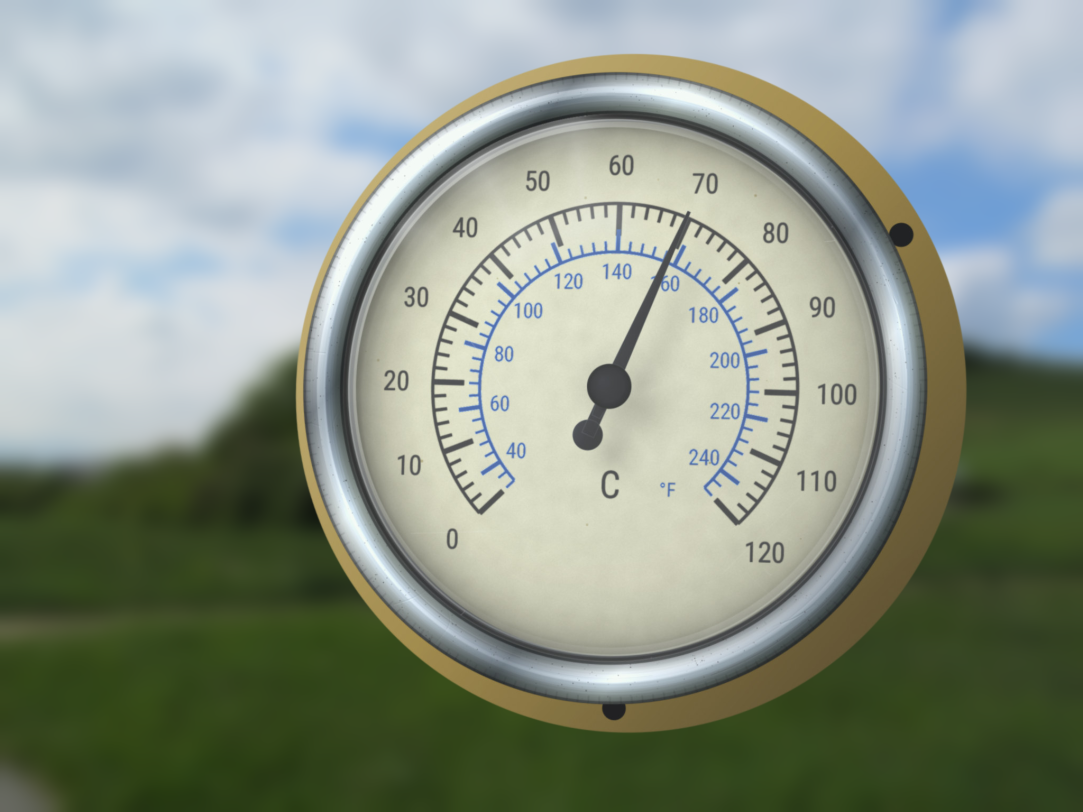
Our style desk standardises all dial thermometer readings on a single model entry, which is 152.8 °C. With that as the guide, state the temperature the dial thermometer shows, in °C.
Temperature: 70 °C
